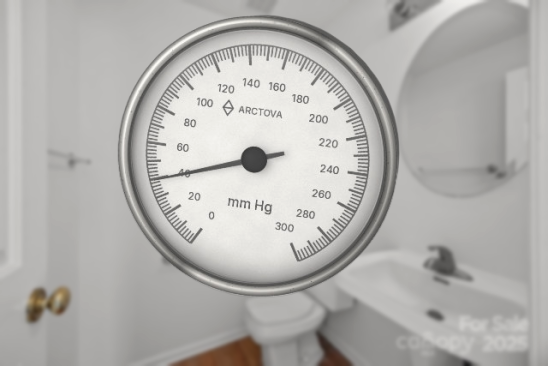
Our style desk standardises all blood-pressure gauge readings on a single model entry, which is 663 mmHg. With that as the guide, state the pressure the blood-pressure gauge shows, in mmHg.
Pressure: 40 mmHg
